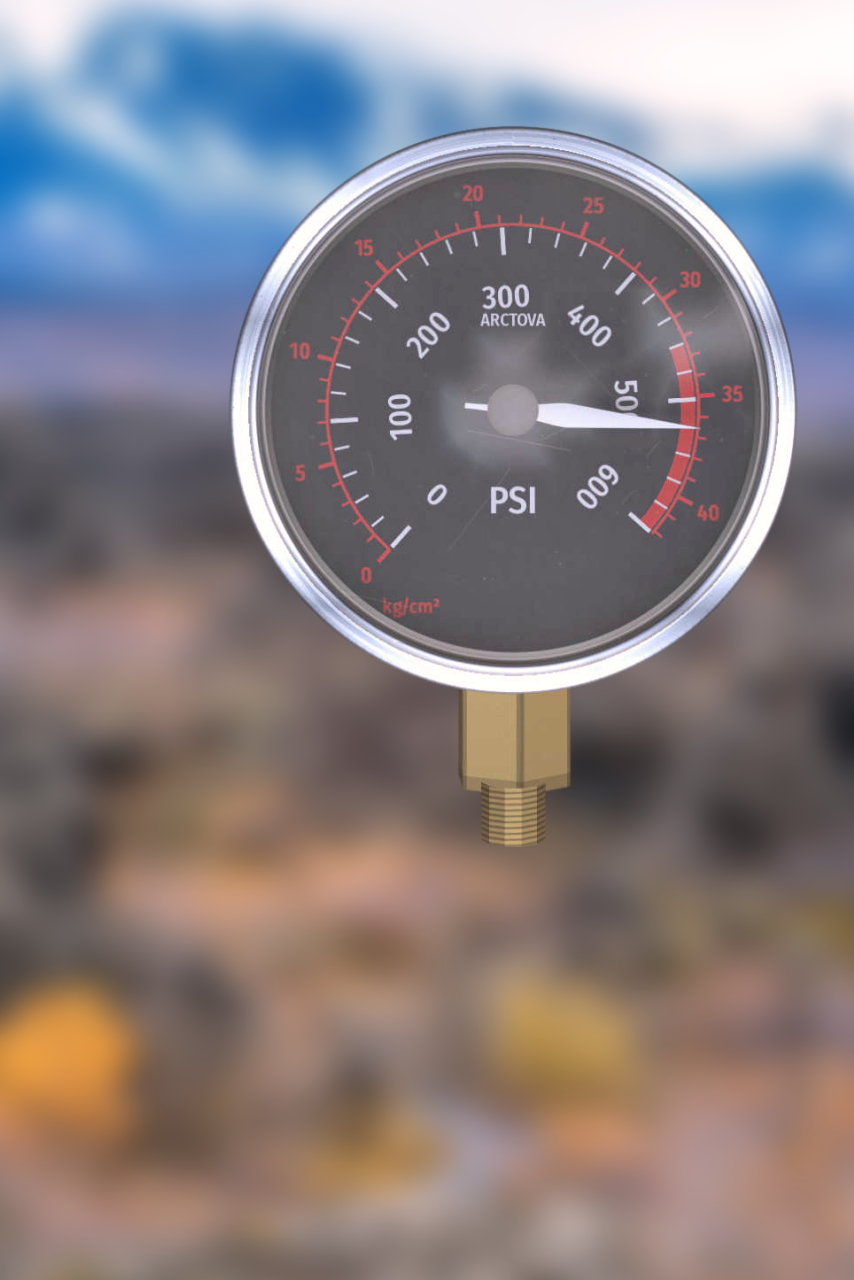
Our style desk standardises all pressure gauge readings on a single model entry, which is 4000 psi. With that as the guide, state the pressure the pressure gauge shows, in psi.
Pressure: 520 psi
